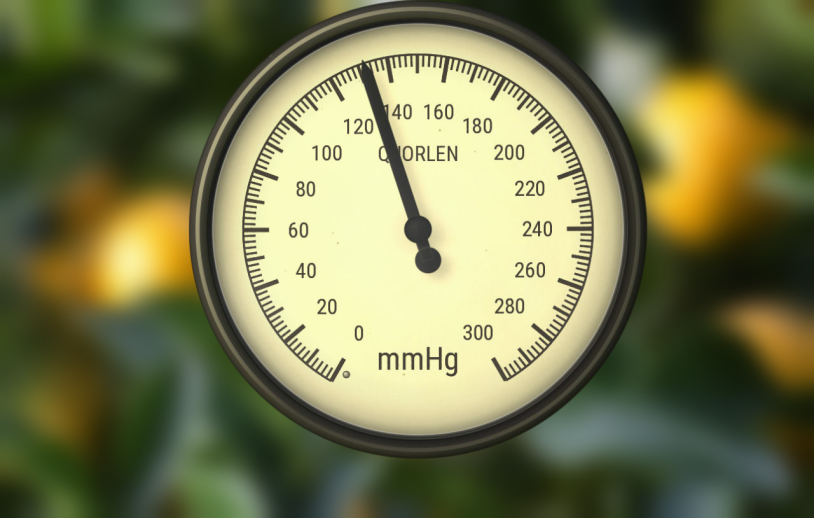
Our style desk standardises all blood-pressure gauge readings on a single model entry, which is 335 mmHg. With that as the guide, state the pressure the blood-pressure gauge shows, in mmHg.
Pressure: 132 mmHg
